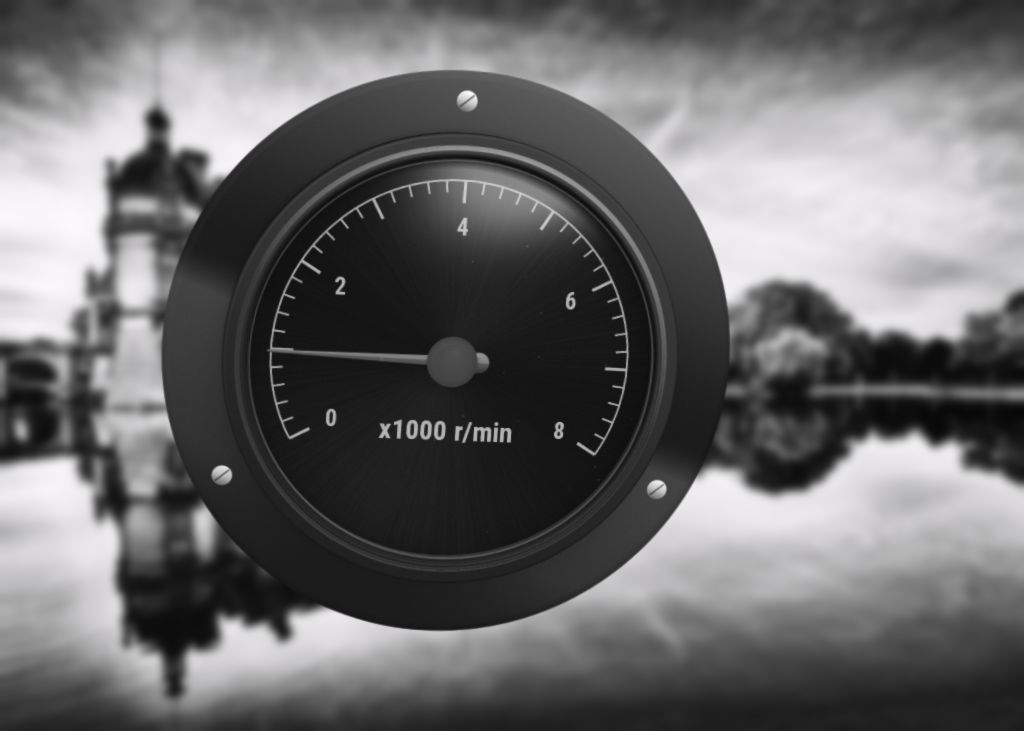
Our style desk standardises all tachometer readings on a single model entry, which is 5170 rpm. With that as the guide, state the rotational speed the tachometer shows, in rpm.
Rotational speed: 1000 rpm
